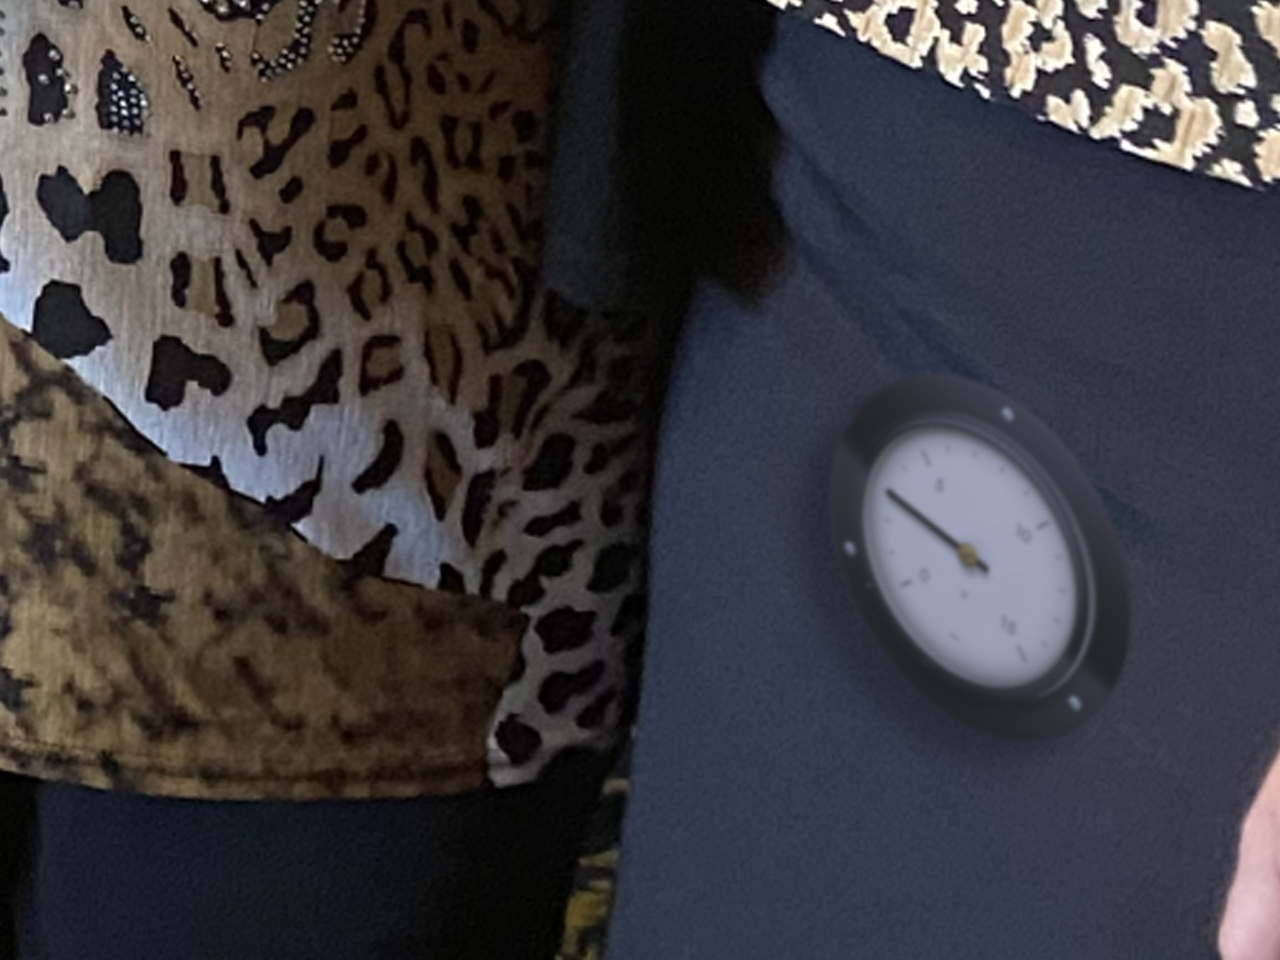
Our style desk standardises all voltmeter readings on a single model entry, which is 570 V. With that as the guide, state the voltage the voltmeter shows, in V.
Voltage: 3 V
